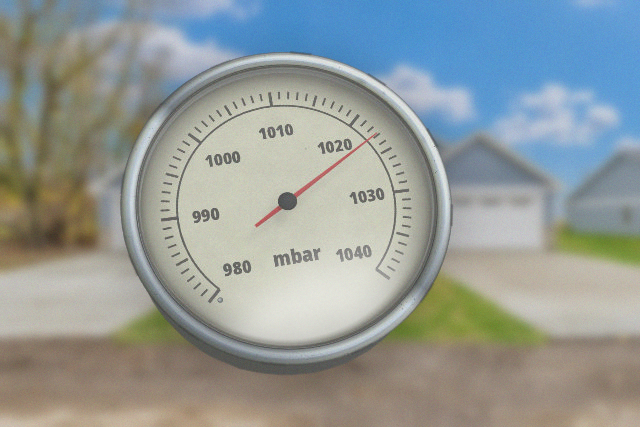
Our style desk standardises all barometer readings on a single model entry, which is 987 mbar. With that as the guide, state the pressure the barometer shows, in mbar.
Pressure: 1023 mbar
